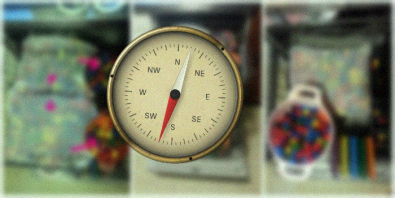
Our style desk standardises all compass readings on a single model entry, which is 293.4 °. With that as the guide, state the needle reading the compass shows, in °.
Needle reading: 195 °
